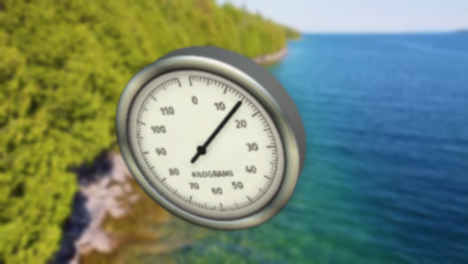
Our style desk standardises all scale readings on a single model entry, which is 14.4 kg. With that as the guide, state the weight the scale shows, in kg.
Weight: 15 kg
